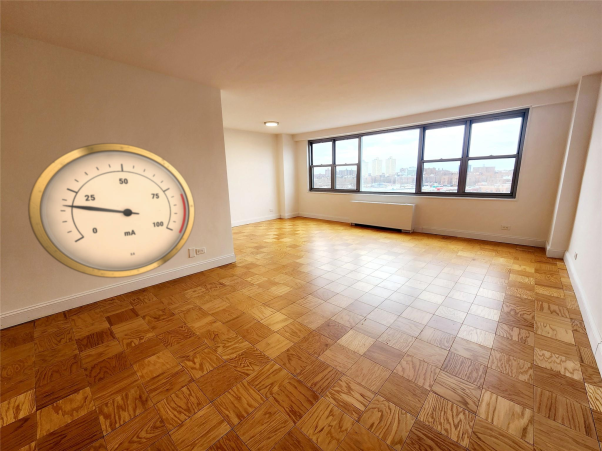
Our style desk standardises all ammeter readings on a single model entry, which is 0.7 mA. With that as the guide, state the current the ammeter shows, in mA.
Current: 17.5 mA
